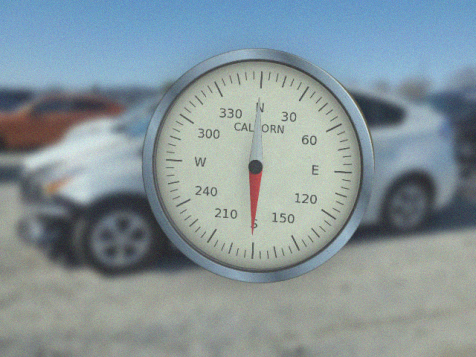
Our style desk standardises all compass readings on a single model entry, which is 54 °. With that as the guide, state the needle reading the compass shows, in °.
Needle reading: 180 °
